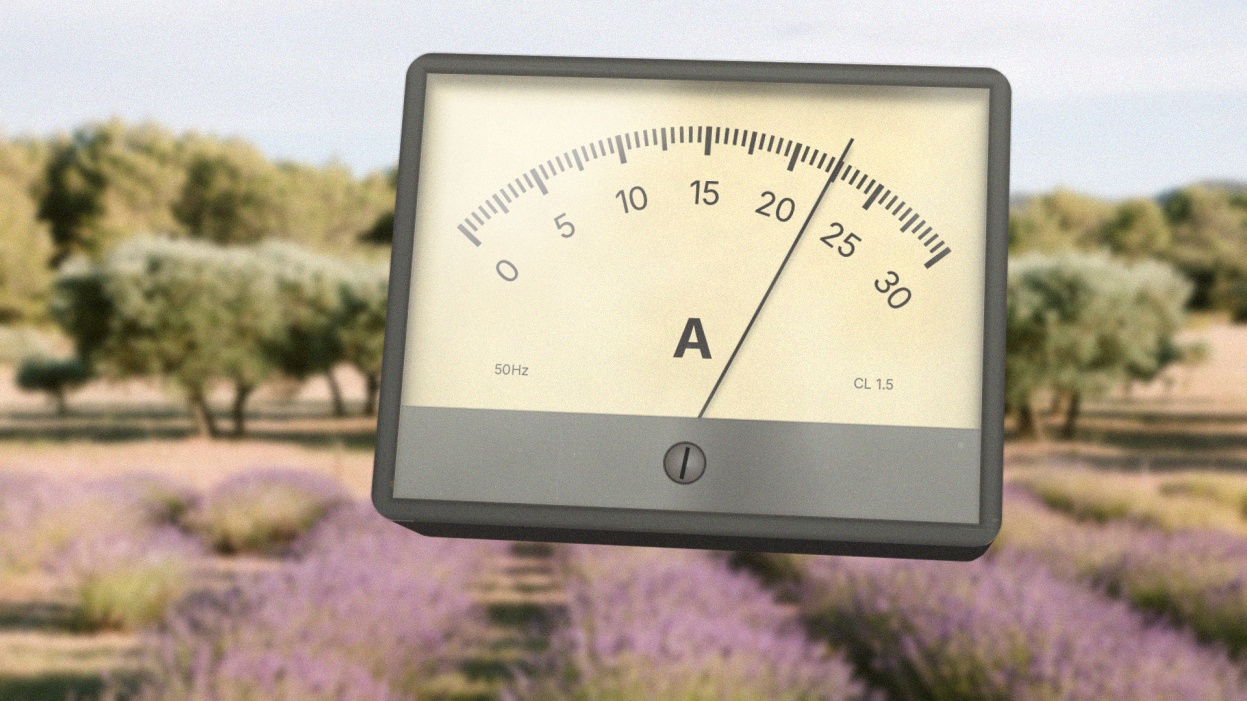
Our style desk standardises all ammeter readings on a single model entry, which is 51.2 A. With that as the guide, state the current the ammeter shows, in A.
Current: 22.5 A
